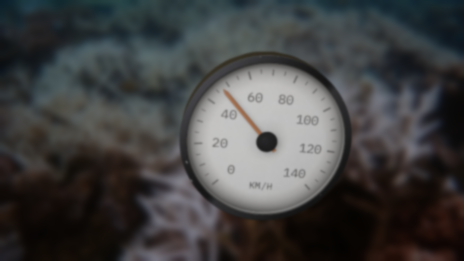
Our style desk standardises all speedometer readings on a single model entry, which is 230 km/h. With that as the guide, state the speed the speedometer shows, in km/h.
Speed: 47.5 km/h
